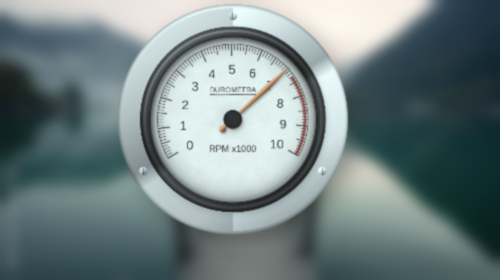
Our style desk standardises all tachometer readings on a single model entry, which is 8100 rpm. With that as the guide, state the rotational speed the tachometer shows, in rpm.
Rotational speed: 7000 rpm
